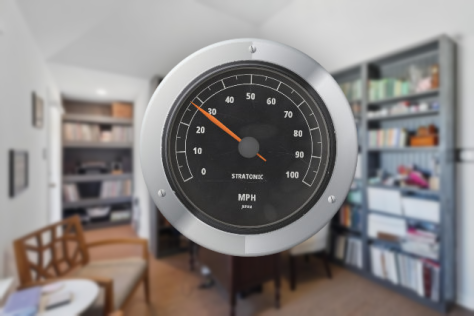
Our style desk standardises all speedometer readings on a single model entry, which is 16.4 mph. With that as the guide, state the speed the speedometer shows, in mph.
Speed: 27.5 mph
